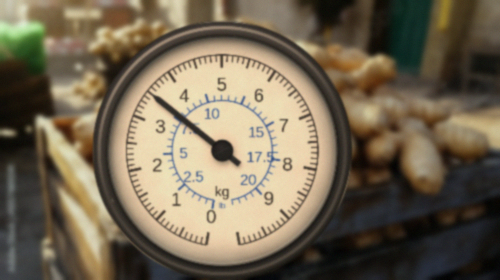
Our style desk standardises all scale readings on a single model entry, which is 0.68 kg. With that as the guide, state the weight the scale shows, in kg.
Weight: 3.5 kg
